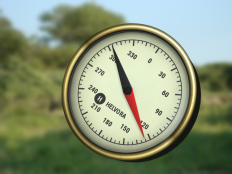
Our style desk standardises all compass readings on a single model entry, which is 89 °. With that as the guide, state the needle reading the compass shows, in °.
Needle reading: 125 °
